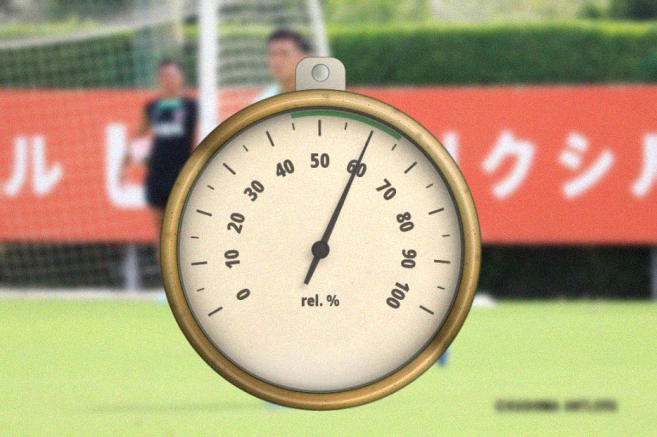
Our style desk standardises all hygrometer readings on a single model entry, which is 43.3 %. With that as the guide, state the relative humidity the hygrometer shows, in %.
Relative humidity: 60 %
